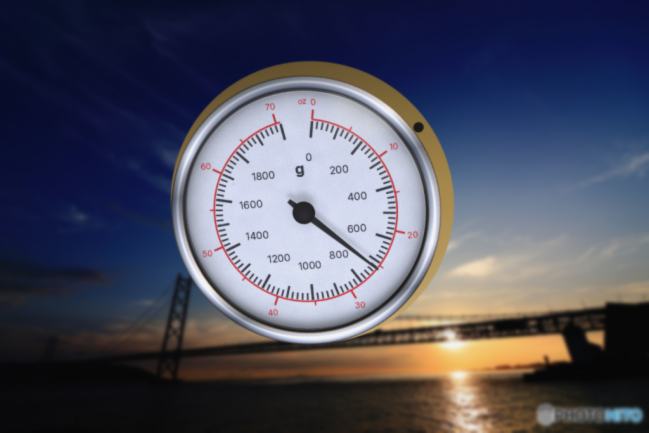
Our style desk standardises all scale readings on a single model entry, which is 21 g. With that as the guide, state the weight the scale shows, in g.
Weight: 720 g
